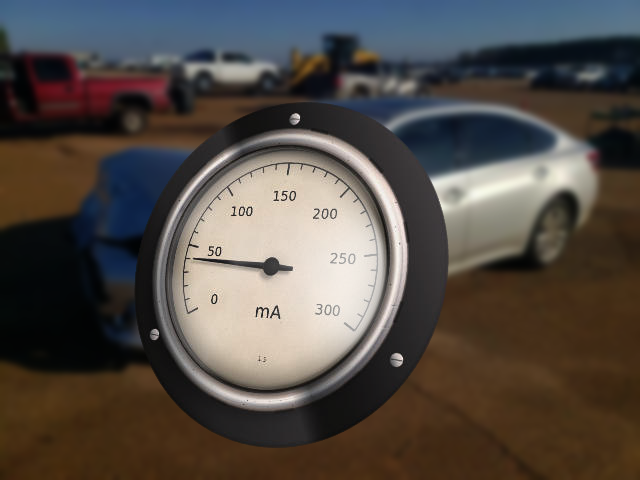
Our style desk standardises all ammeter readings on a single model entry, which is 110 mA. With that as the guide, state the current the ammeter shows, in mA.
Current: 40 mA
